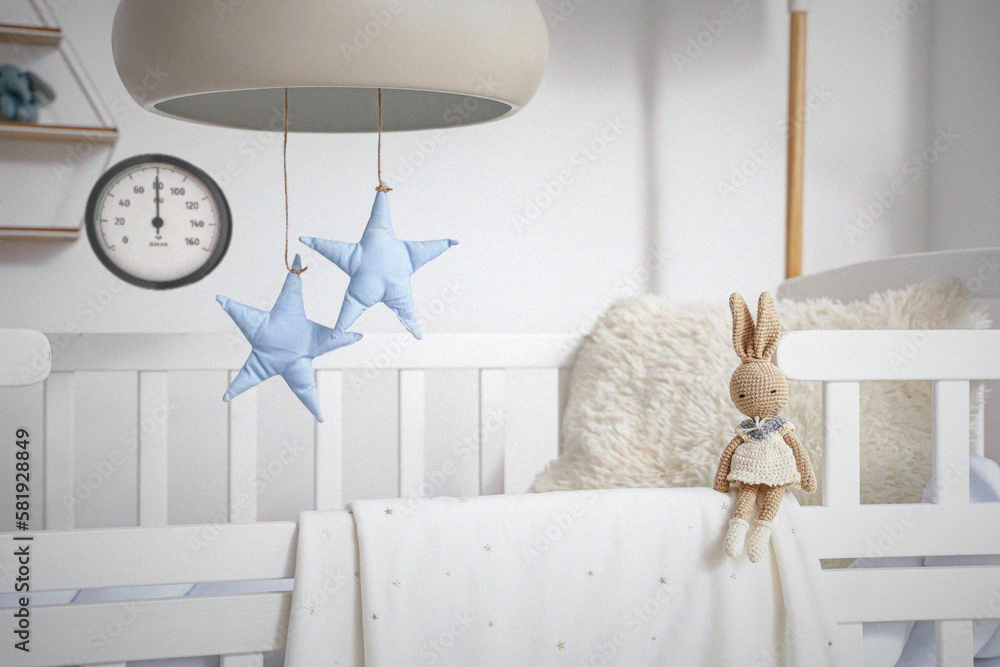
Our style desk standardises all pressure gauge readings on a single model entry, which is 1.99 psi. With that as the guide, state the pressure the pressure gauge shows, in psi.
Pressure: 80 psi
